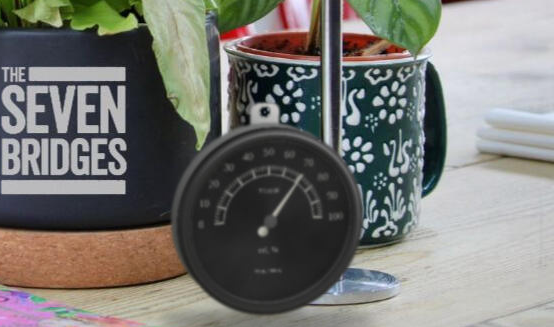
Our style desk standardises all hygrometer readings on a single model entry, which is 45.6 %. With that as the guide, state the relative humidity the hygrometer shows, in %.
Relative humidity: 70 %
